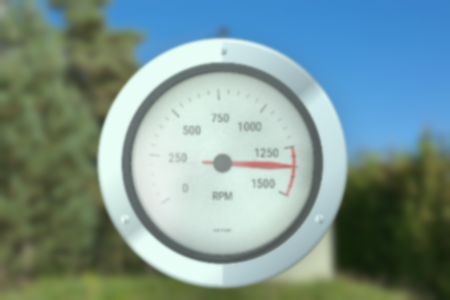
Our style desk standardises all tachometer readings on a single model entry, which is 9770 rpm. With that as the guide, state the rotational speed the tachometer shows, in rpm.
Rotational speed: 1350 rpm
